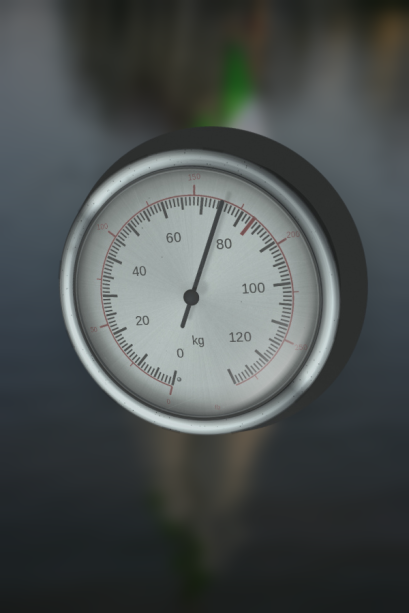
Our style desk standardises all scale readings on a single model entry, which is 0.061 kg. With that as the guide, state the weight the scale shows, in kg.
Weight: 75 kg
